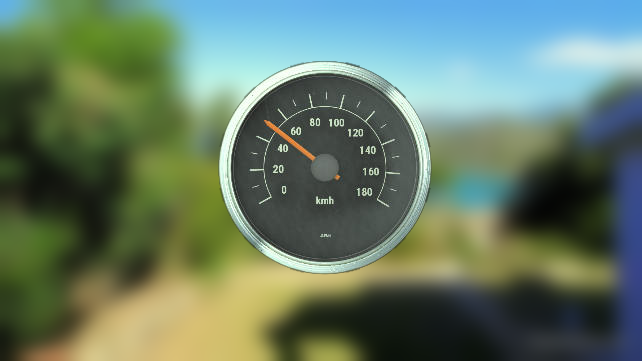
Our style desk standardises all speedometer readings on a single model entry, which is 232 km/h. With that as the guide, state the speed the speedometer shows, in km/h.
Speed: 50 km/h
